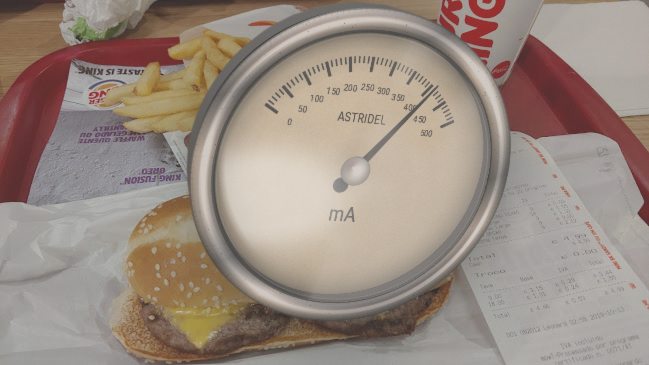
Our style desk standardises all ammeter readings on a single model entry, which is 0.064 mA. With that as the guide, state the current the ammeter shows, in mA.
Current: 400 mA
